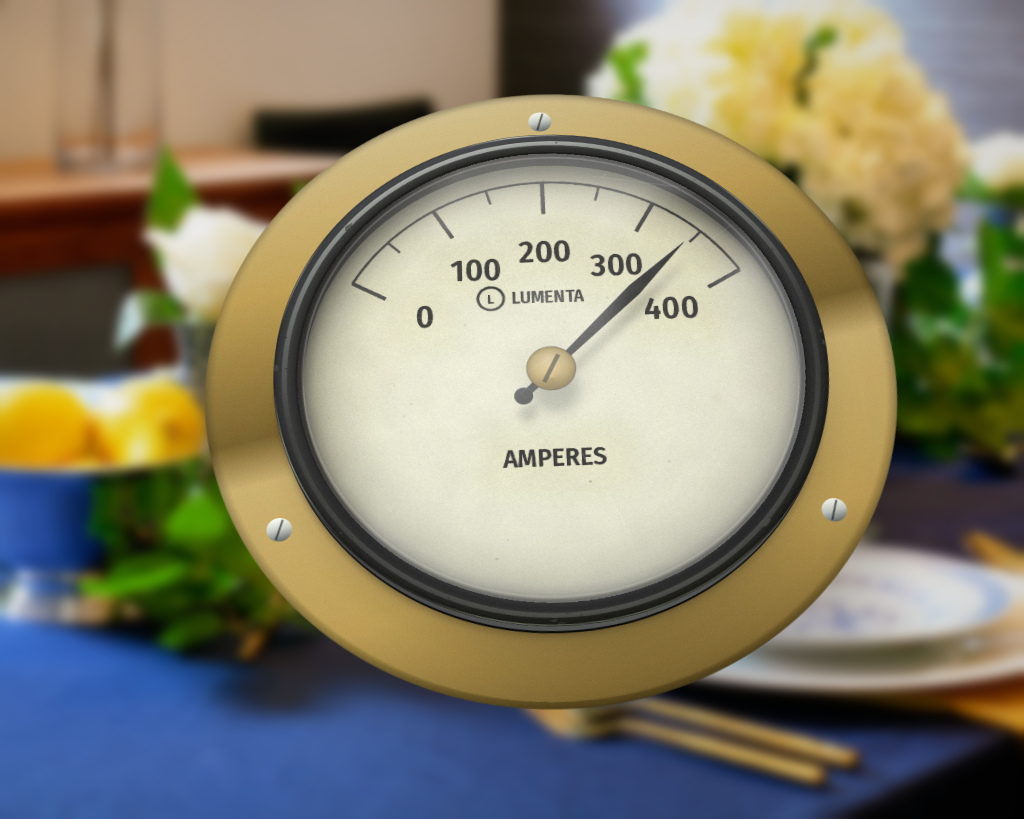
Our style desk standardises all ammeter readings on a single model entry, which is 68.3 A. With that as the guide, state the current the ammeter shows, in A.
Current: 350 A
